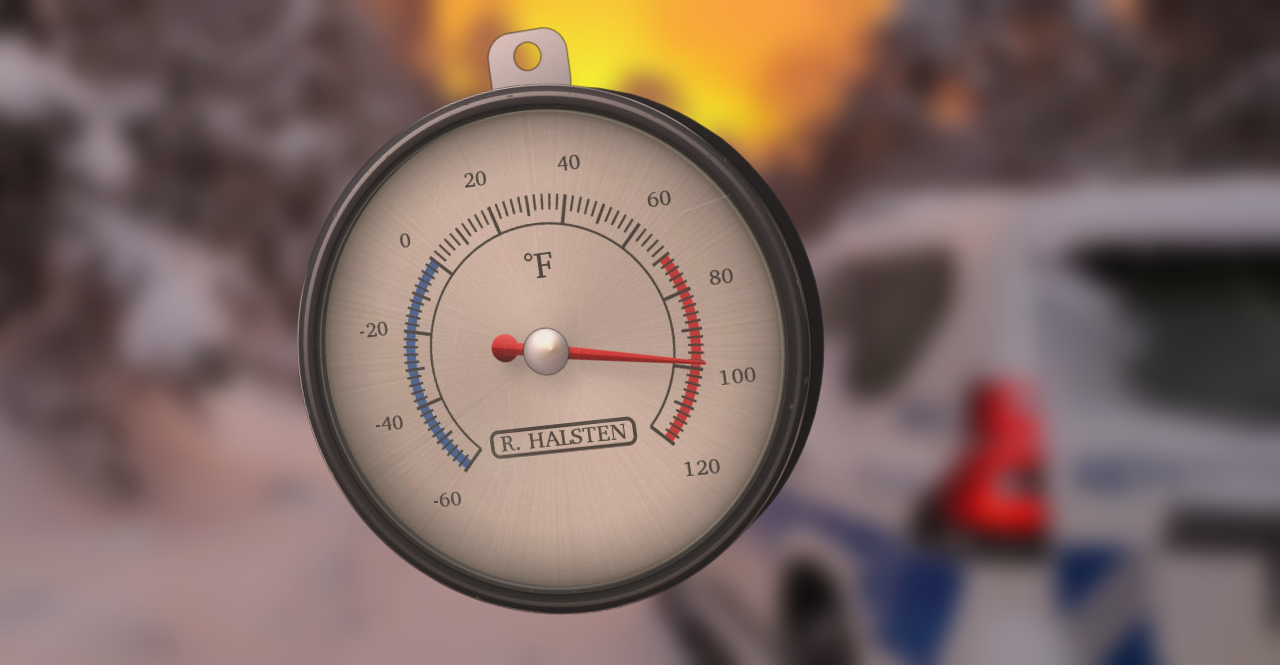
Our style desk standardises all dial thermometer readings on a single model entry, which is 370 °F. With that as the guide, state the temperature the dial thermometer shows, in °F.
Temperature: 98 °F
